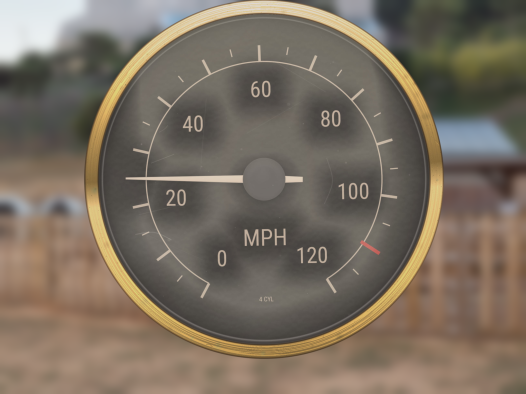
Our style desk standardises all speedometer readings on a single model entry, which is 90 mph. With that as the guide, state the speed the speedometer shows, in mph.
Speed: 25 mph
